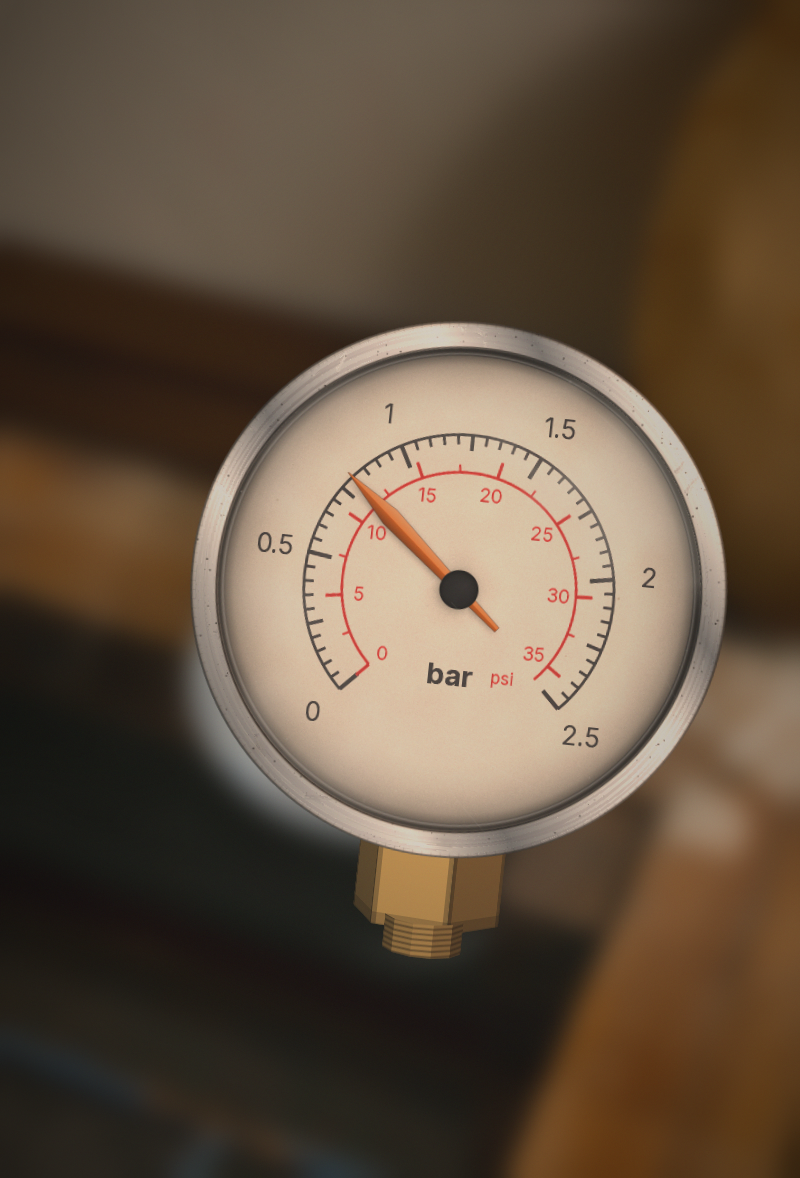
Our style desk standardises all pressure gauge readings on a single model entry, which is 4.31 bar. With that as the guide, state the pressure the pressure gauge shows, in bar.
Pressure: 0.8 bar
